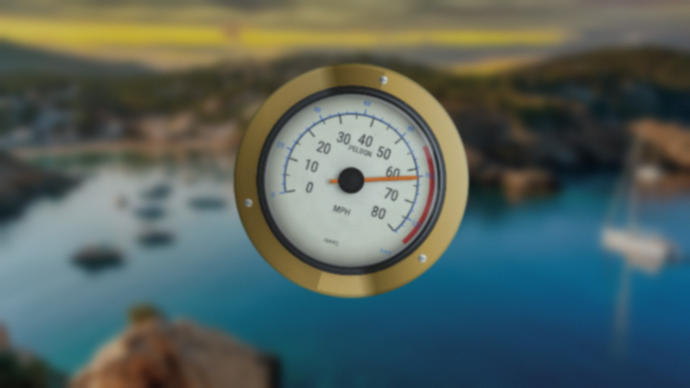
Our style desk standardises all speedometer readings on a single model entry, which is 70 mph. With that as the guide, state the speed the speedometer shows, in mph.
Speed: 62.5 mph
